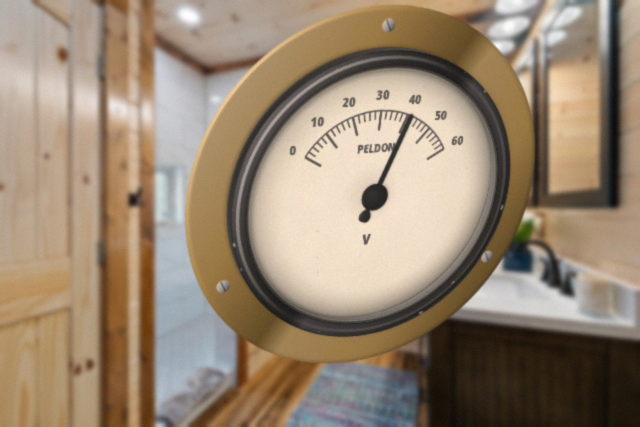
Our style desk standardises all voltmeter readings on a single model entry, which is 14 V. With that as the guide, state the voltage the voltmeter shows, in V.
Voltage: 40 V
